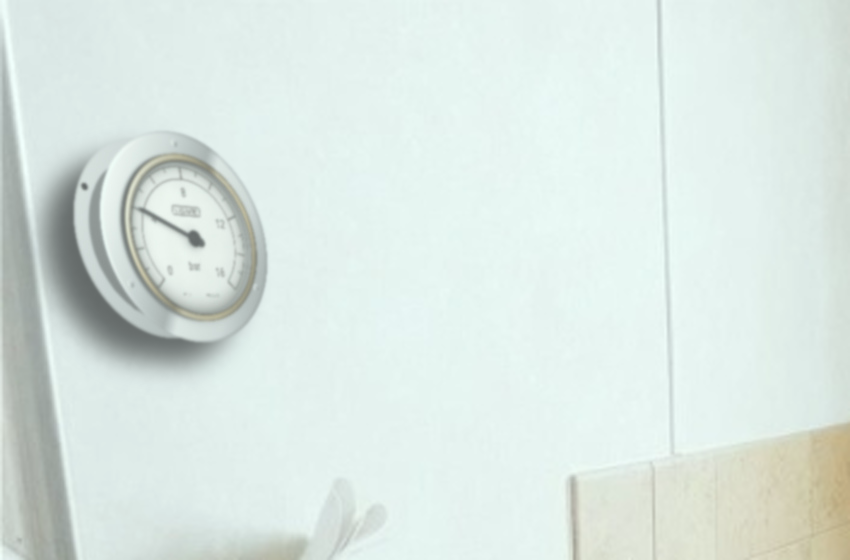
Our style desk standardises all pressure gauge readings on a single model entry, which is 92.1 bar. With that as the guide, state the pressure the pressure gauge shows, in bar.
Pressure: 4 bar
